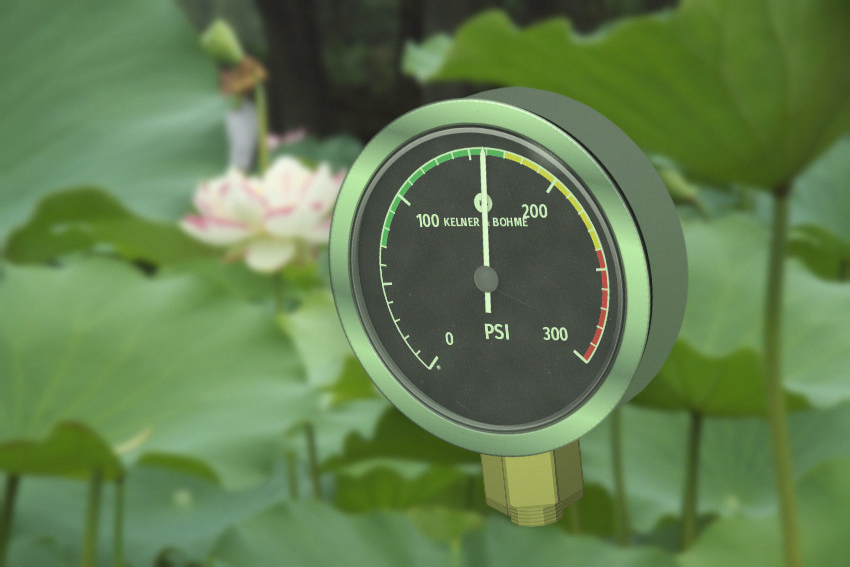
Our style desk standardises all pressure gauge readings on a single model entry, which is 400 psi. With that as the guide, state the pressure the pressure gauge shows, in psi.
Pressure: 160 psi
